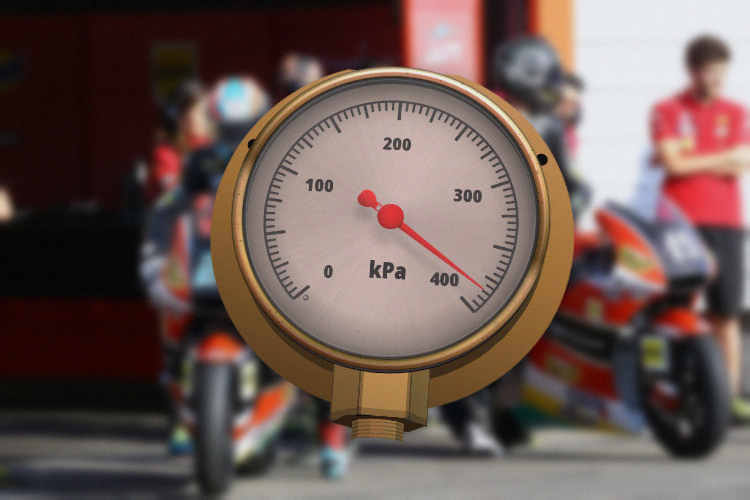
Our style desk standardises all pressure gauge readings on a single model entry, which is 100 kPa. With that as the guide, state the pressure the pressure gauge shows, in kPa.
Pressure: 385 kPa
